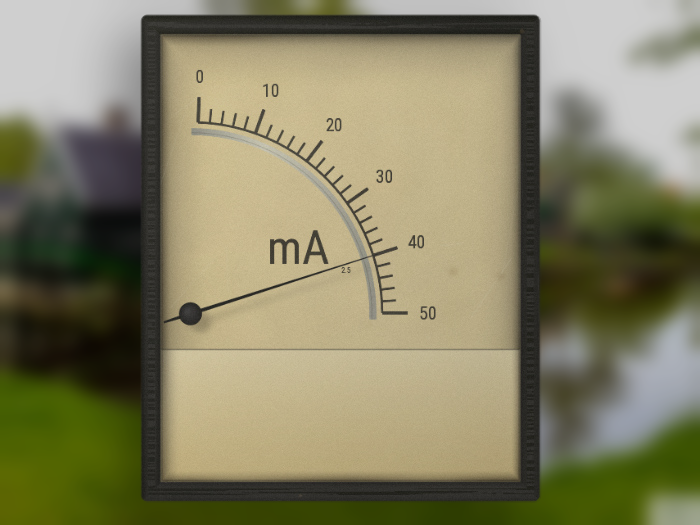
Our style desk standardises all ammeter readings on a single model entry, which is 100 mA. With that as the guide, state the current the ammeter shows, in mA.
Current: 40 mA
